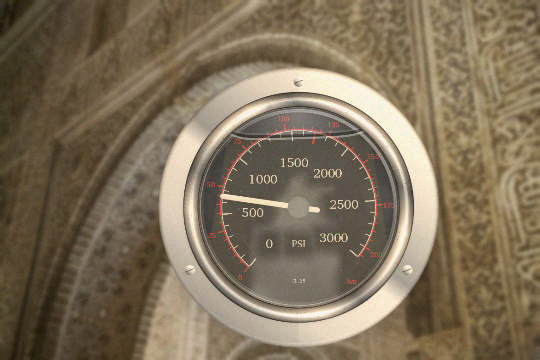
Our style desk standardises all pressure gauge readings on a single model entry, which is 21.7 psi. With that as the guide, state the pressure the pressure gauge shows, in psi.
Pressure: 650 psi
